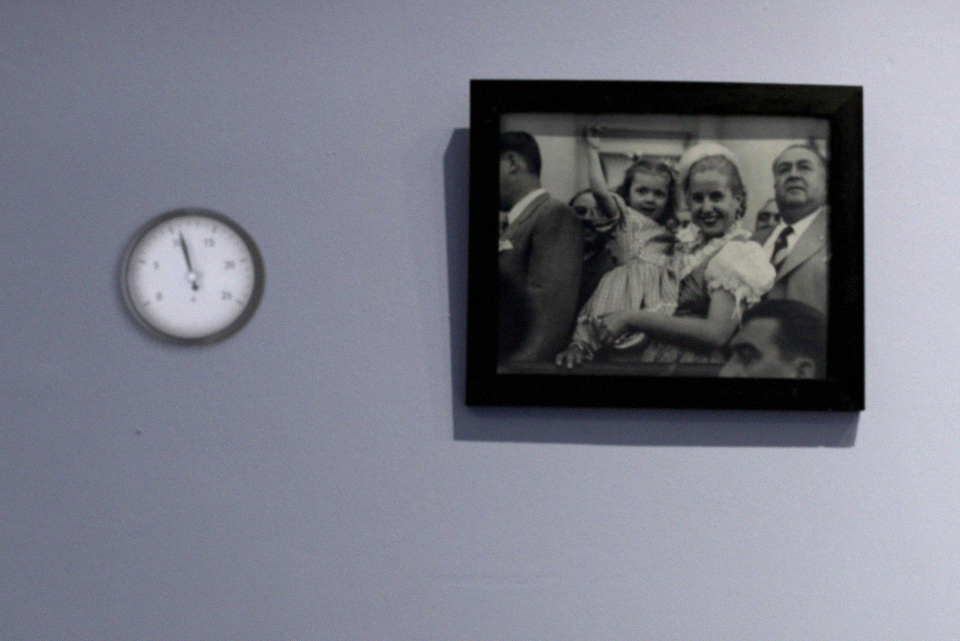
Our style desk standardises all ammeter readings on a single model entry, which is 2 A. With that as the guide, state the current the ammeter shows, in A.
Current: 11 A
